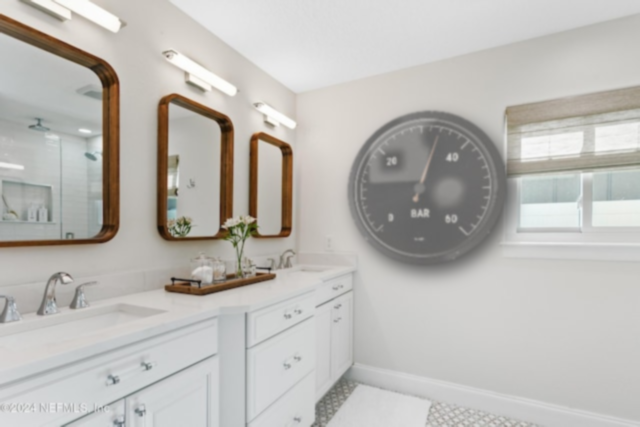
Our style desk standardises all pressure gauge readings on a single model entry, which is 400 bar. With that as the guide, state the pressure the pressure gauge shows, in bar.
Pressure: 34 bar
